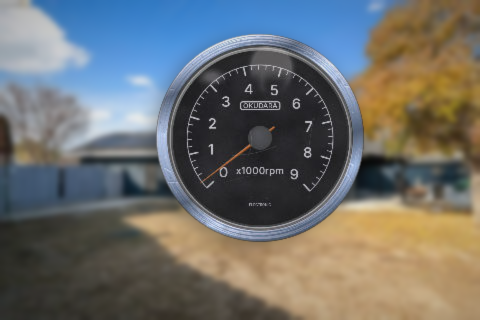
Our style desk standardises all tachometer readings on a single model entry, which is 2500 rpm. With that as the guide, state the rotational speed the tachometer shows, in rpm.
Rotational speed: 200 rpm
